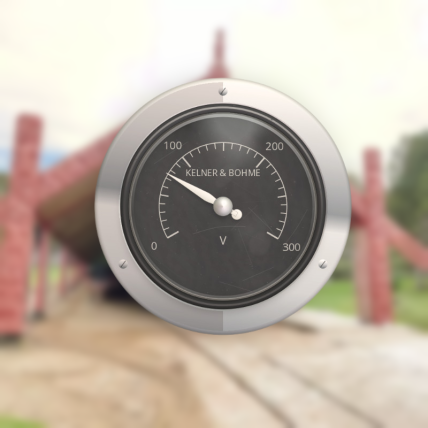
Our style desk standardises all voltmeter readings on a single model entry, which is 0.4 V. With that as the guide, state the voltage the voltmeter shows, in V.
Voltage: 75 V
